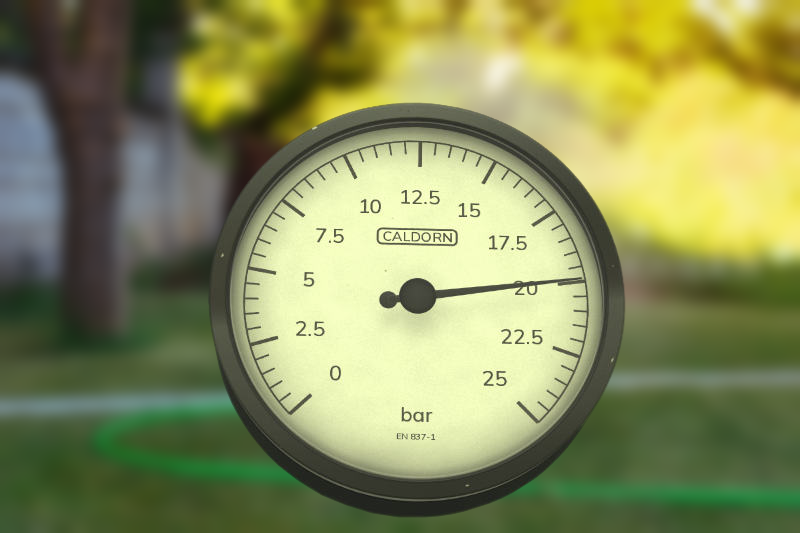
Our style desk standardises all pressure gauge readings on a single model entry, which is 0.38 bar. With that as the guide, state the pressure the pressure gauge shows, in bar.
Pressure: 20 bar
